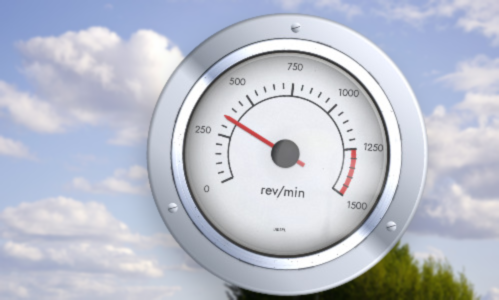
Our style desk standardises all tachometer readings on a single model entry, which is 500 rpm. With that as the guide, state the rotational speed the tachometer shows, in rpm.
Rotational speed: 350 rpm
